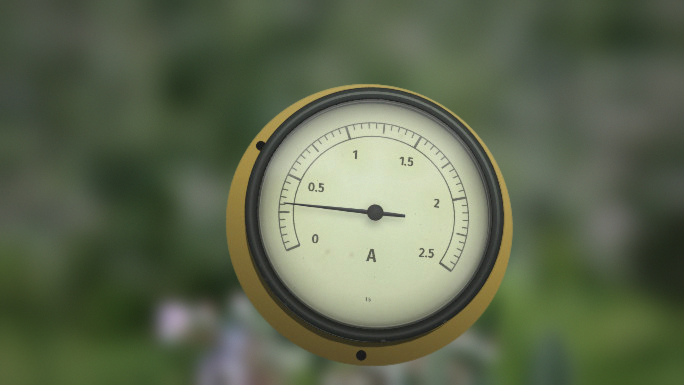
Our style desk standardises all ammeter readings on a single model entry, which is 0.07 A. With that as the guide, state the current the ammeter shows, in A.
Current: 0.3 A
